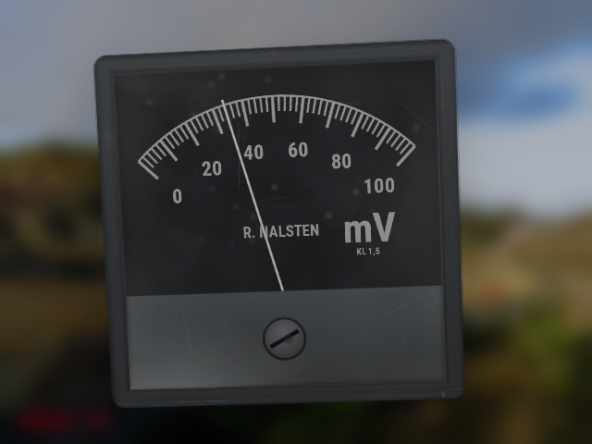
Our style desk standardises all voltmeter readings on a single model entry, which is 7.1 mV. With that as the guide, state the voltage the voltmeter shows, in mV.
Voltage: 34 mV
